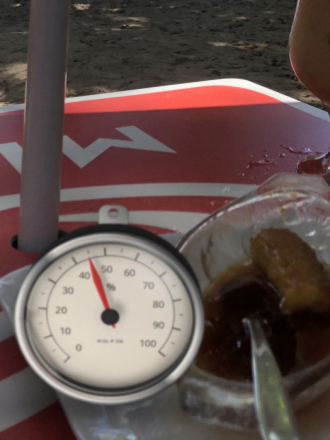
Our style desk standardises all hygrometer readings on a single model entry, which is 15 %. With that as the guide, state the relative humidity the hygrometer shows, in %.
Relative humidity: 45 %
